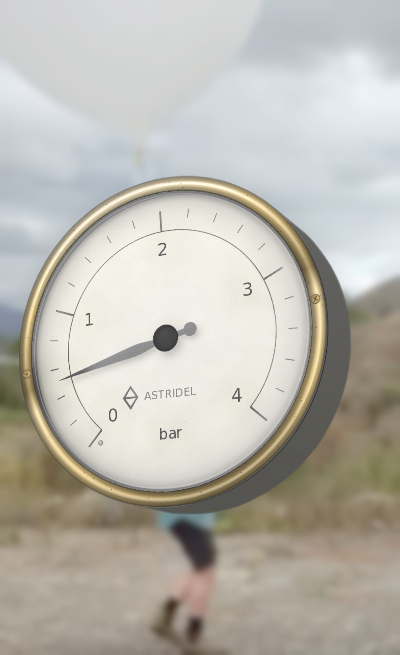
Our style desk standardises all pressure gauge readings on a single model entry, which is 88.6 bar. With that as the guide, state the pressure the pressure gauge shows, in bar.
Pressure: 0.5 bar
